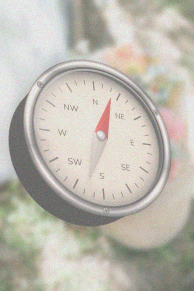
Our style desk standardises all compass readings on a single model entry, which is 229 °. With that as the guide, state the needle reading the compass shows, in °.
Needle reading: 20 °
